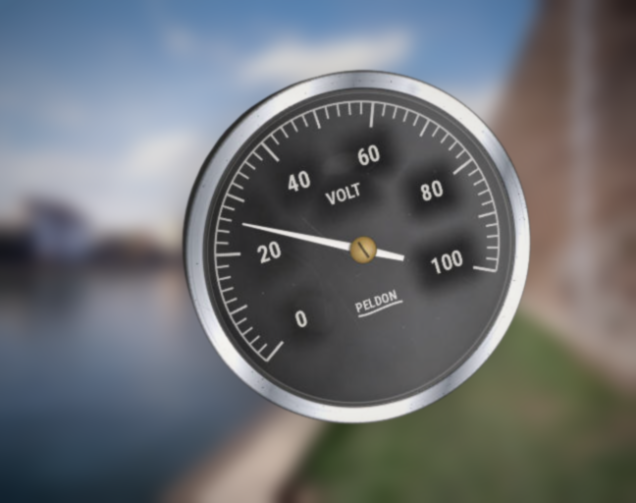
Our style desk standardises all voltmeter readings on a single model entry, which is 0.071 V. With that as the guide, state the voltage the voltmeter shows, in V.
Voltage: 26 V
